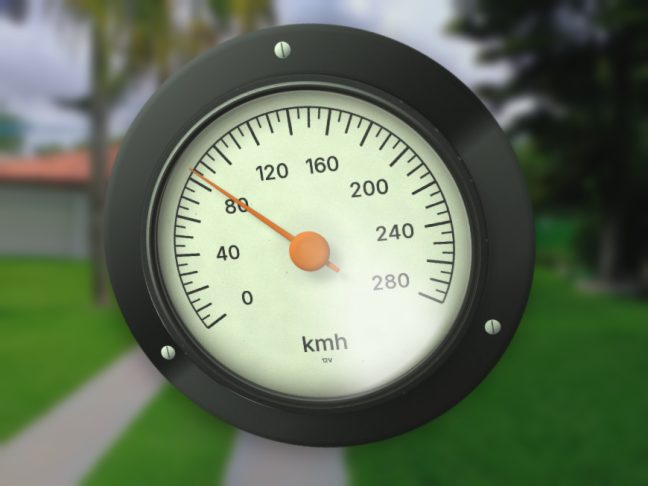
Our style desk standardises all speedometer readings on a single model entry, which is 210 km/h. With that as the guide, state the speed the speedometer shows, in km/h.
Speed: 85 km/h
